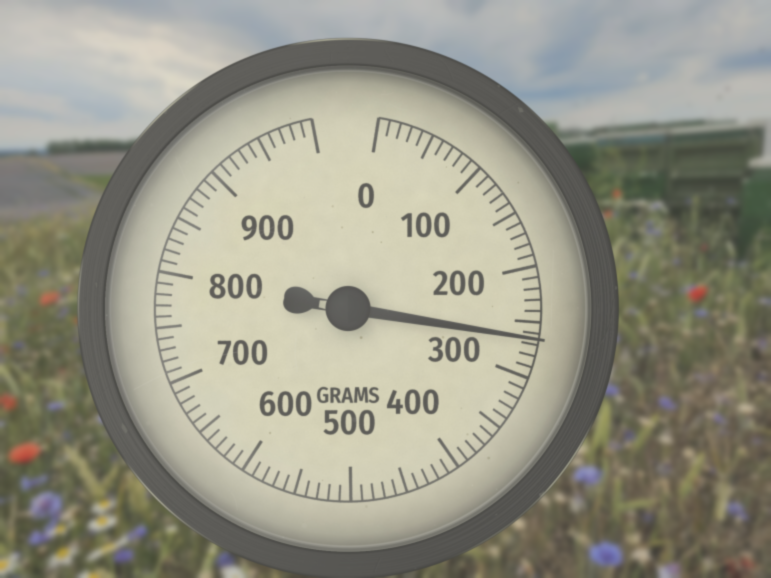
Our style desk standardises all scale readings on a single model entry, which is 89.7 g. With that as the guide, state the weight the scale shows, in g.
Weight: 265 g
